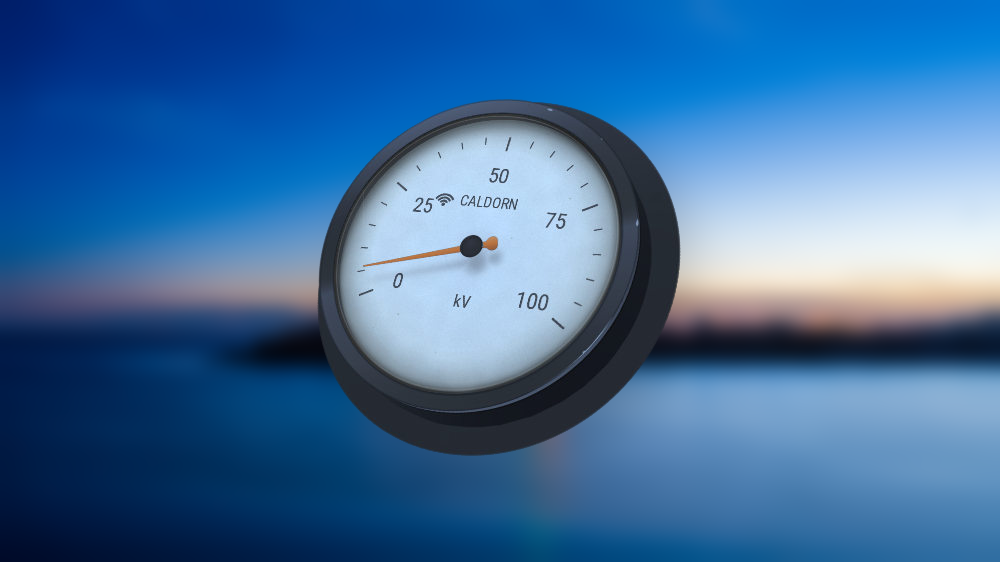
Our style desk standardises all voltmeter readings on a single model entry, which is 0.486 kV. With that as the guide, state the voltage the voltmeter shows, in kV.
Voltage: 5 kV
